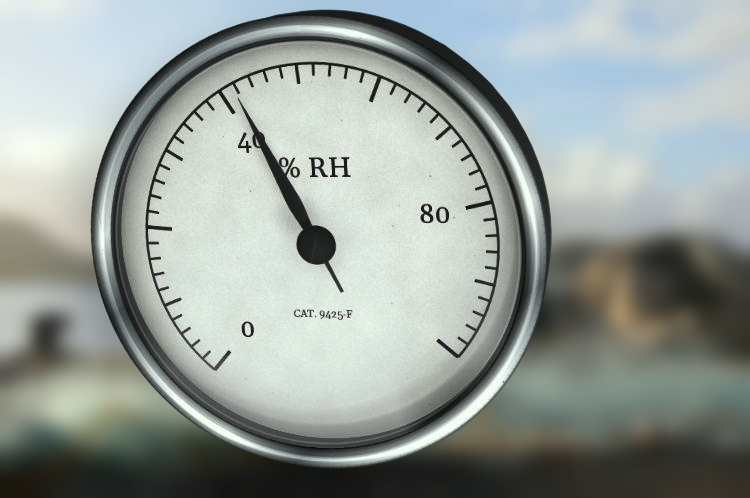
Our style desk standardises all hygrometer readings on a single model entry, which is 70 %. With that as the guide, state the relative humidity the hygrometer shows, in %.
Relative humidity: 42 %
